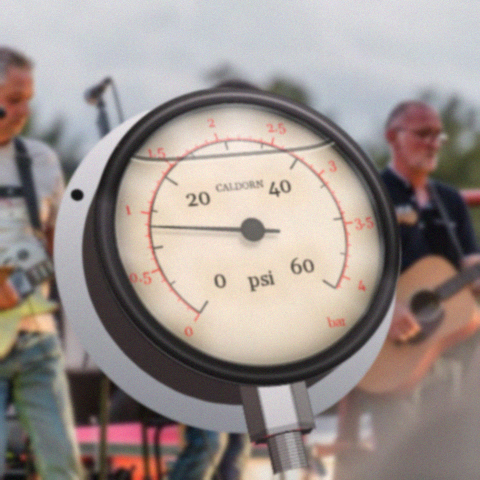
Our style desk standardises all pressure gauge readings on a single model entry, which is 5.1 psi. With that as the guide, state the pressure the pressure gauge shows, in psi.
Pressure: 12.5 psi
